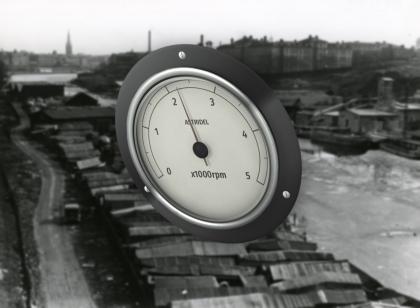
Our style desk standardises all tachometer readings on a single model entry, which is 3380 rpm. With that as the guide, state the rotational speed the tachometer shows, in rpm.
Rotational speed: 2250 rpm
